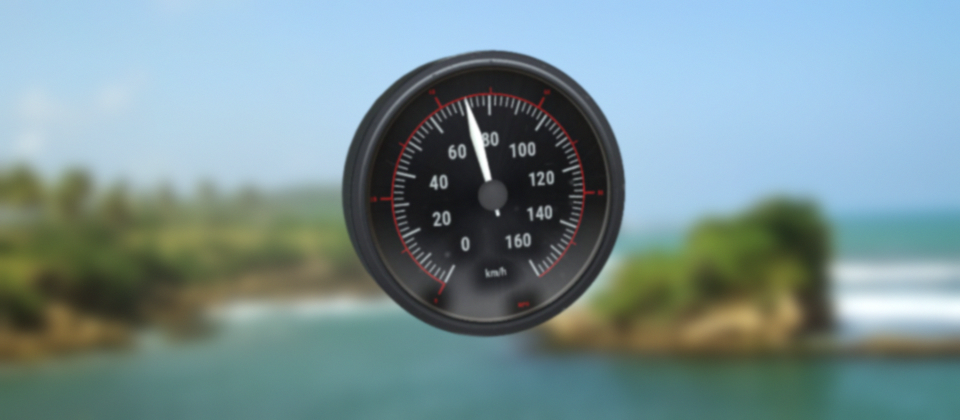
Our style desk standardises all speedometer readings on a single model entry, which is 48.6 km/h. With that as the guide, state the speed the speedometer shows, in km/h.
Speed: 72 km/h
